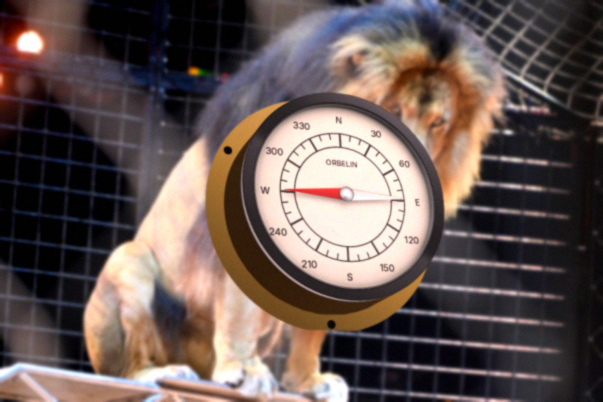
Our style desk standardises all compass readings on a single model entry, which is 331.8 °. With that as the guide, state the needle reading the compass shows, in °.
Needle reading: 270 °
